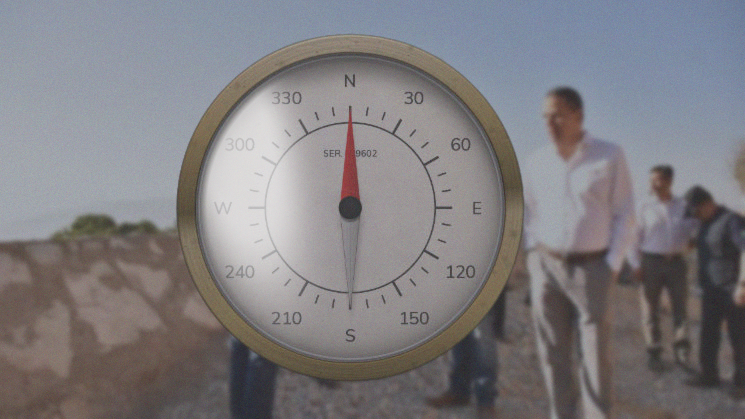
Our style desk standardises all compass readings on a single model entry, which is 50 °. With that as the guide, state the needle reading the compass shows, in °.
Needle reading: 0 °
